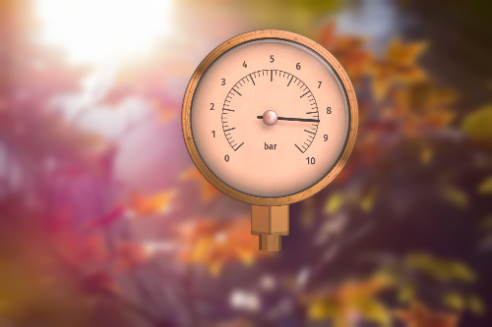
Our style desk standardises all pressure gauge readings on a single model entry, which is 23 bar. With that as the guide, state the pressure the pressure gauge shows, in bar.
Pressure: 8.4 bar
